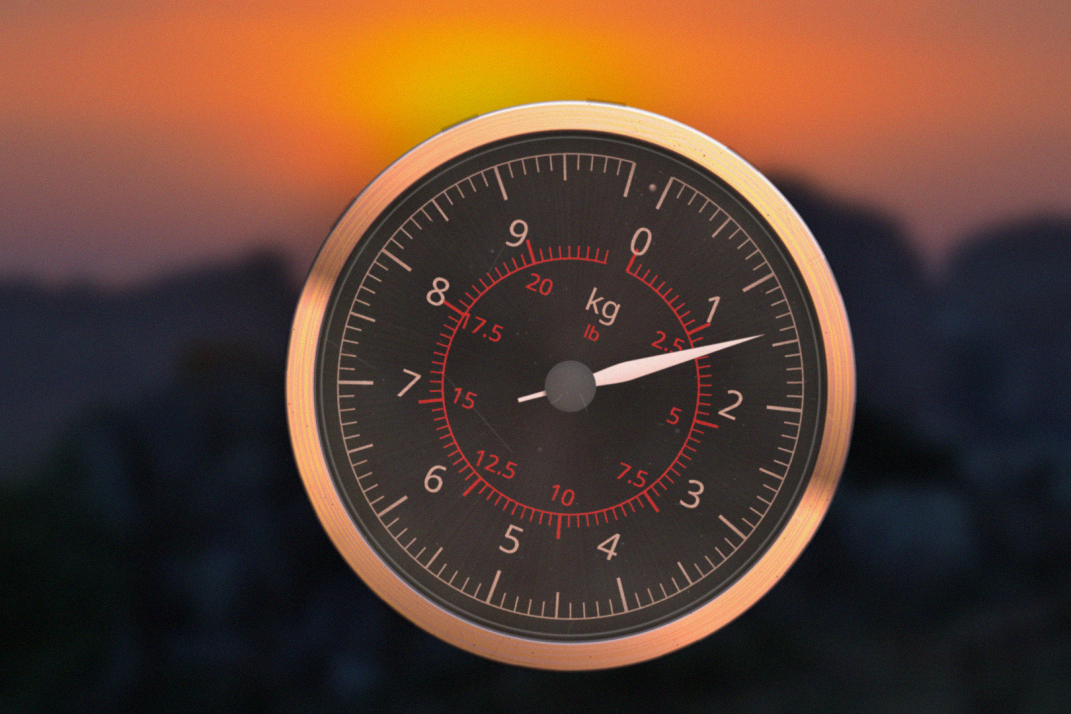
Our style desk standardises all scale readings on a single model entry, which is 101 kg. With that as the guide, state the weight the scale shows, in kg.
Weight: 1.4 kg
